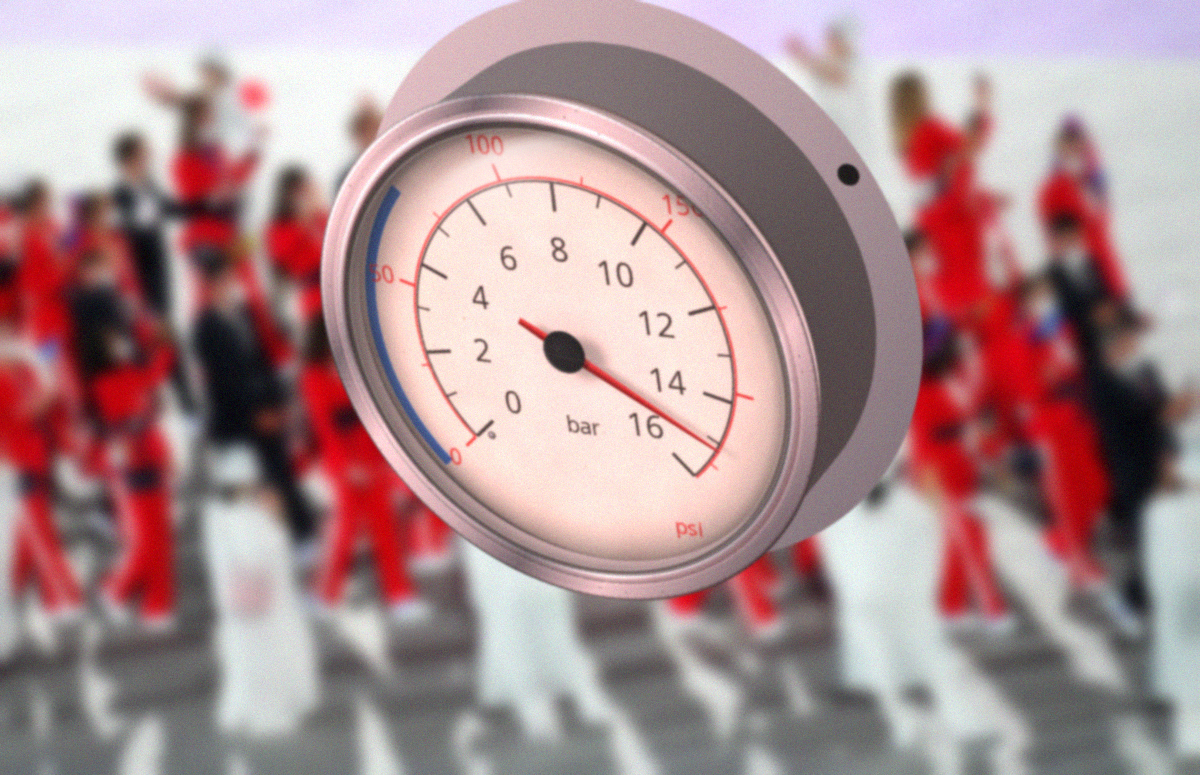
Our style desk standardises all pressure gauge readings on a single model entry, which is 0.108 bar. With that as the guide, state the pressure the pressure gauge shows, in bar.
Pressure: 15 bar
